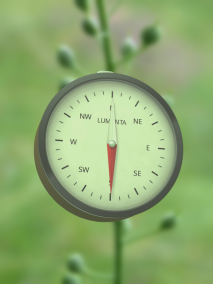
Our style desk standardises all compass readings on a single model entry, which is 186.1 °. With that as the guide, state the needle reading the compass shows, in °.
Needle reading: 180 °
